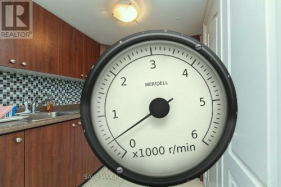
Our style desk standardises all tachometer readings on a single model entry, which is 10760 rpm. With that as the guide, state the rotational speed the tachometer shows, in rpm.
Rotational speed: 400 rpm
